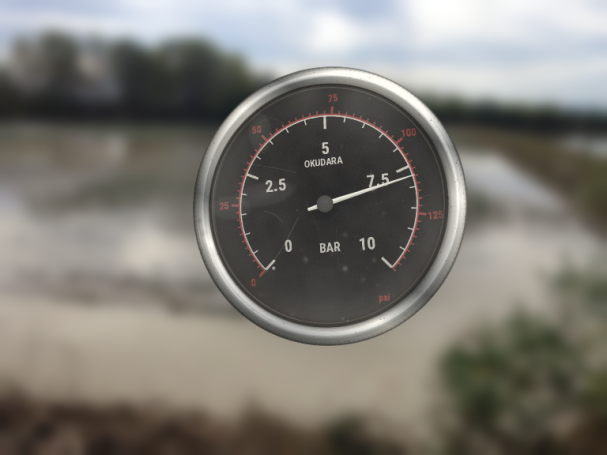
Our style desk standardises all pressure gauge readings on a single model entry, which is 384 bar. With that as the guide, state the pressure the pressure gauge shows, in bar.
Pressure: 7.75 bar
